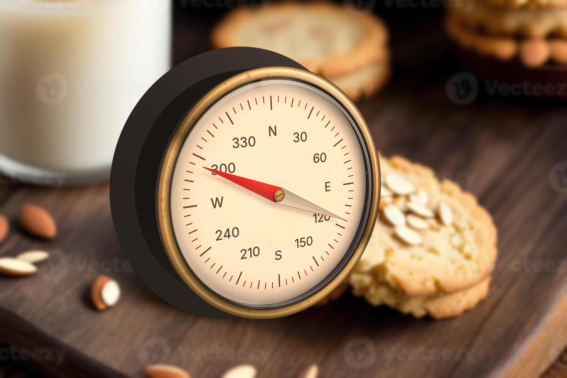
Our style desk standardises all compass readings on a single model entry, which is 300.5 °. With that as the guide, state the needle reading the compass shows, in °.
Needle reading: 295 °
